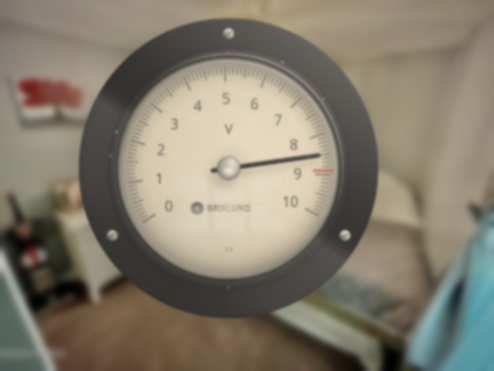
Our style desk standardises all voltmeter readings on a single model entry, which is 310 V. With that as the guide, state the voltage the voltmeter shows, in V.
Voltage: 8.5 V
